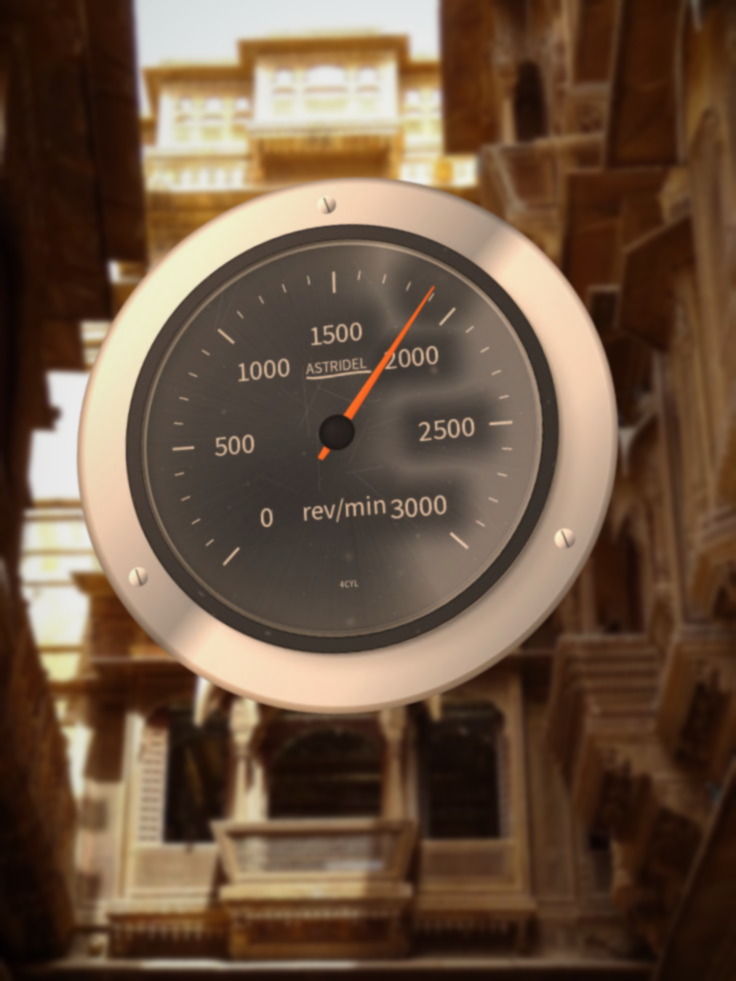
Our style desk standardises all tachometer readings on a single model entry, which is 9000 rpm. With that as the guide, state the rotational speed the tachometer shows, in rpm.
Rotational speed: 1900 rpm
